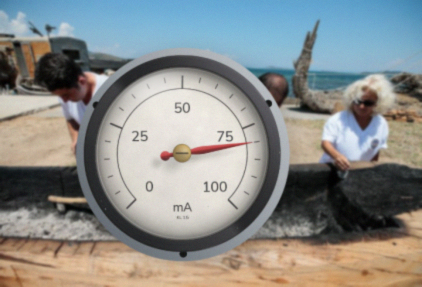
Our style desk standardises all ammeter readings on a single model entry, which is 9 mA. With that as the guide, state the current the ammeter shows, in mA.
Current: 80 mA
